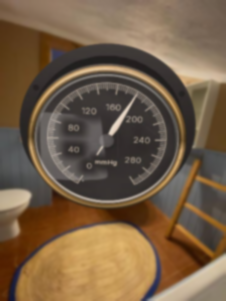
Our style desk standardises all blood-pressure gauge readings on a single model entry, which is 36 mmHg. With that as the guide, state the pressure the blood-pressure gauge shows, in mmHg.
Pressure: 180 mmHg
